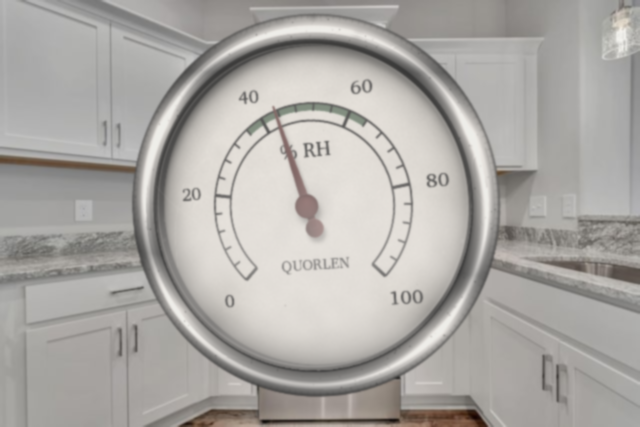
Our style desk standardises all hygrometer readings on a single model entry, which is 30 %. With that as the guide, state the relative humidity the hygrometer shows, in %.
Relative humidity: 44 %
